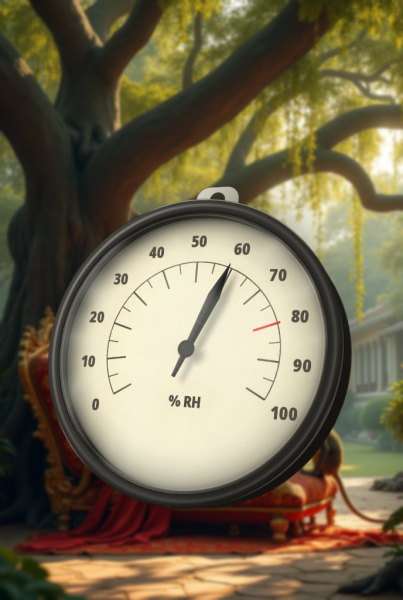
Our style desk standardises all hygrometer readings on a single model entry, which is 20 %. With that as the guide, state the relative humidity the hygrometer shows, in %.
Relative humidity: 60 %
